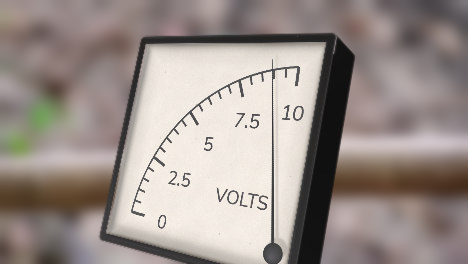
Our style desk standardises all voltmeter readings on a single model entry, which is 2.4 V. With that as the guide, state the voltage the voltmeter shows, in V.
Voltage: 9 V
